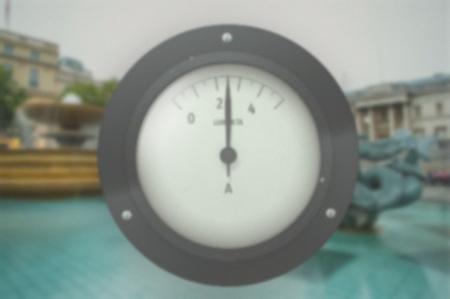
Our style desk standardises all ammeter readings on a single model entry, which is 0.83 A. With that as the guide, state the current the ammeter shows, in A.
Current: 2.5 A
